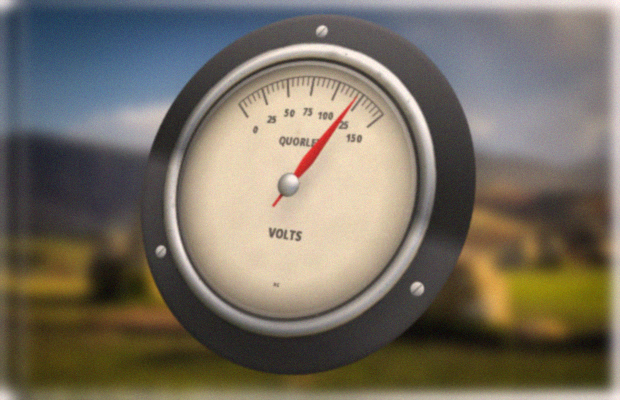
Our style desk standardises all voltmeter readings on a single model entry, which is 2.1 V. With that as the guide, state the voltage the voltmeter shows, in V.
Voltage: 125 V
